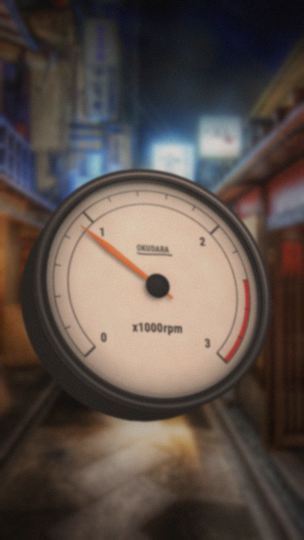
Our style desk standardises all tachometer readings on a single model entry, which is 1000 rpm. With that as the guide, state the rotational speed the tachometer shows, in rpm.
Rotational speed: 900 rpm
